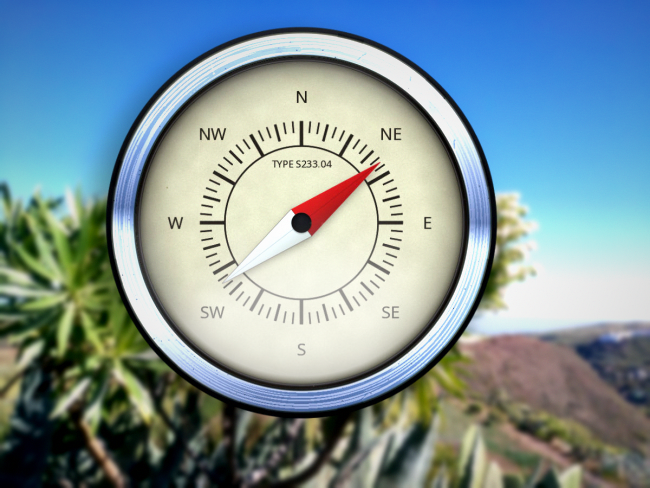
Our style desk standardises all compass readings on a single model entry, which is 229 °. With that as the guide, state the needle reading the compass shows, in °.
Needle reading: 52.5 °
